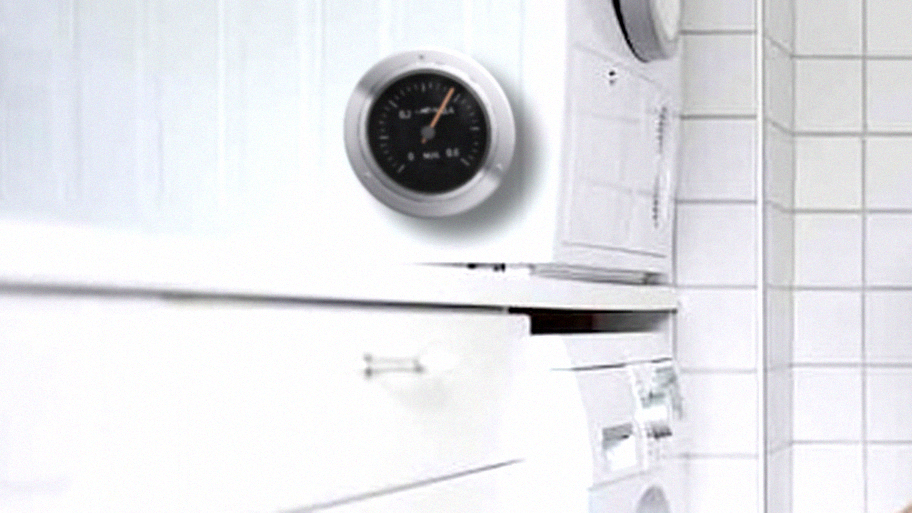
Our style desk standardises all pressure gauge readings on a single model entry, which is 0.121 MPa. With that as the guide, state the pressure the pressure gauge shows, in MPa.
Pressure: 0.38 MPa
